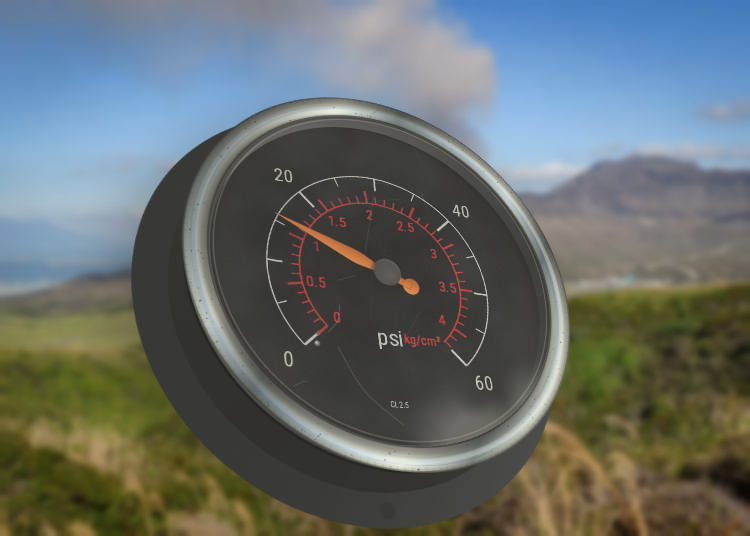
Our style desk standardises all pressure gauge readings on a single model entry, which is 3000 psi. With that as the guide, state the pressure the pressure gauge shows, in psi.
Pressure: 15 psi
